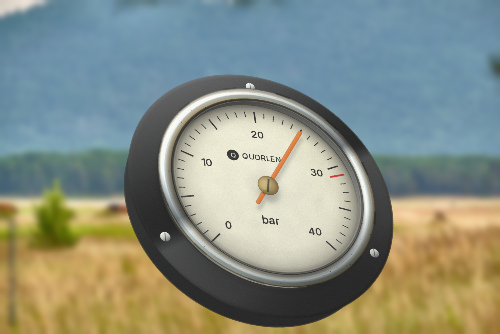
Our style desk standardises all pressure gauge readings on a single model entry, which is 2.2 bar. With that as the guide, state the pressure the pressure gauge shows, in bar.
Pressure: 25 bar
